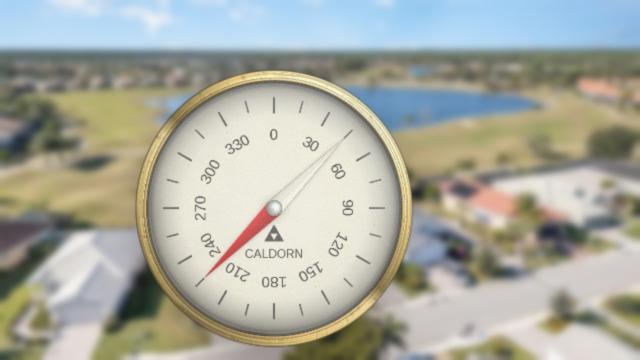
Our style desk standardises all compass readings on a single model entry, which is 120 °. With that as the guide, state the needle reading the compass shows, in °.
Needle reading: 225 °
